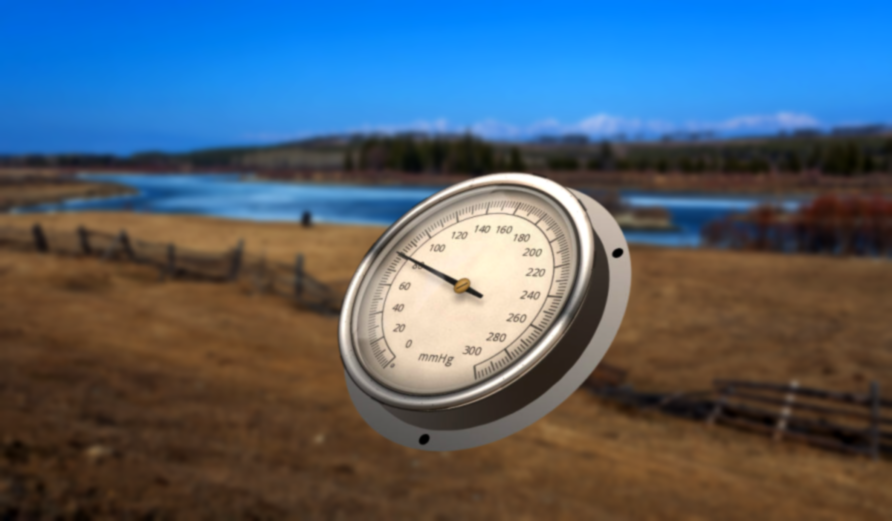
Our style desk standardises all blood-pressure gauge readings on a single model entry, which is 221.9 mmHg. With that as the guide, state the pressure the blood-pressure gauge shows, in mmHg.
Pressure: 80 mmHg
